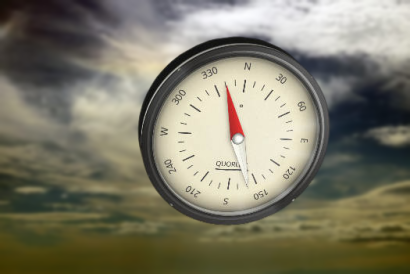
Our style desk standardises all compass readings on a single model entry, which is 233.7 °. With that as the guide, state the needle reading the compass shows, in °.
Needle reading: 340 °
